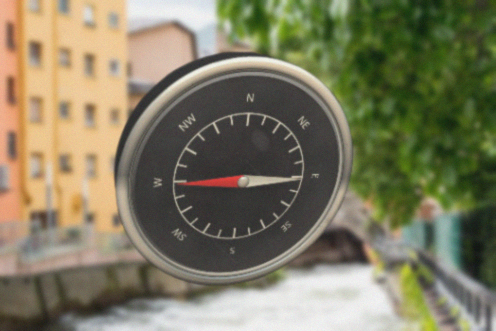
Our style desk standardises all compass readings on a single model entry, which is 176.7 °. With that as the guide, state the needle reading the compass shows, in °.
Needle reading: 270 °
